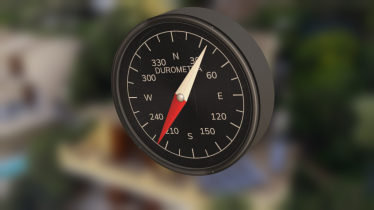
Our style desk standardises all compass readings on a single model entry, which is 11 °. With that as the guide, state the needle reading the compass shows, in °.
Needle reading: 217.5 °
